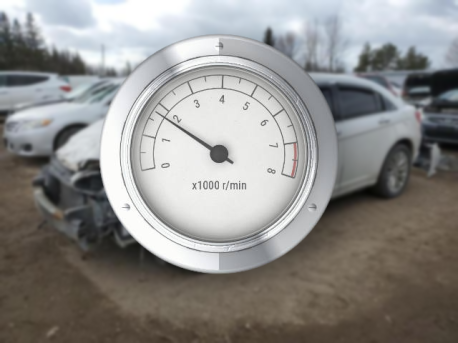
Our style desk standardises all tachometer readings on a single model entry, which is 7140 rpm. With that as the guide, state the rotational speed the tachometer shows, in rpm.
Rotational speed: 1750 rpm
